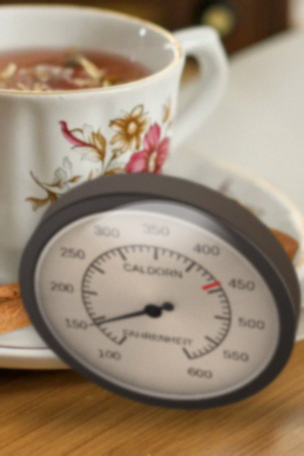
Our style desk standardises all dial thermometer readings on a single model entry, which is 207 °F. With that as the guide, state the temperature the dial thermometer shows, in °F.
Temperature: 150 °F
